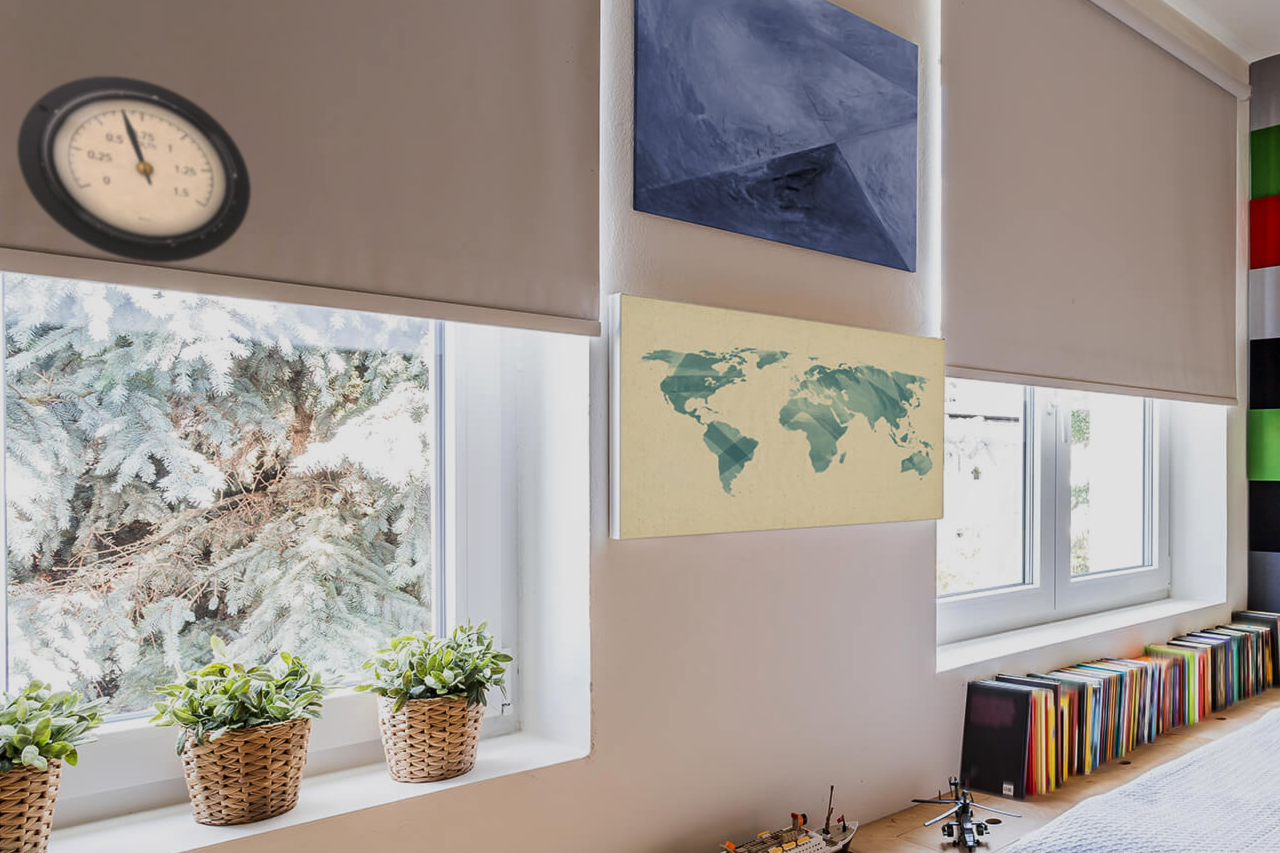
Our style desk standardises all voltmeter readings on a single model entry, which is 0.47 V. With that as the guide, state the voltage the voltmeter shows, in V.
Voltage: 0.65 V
